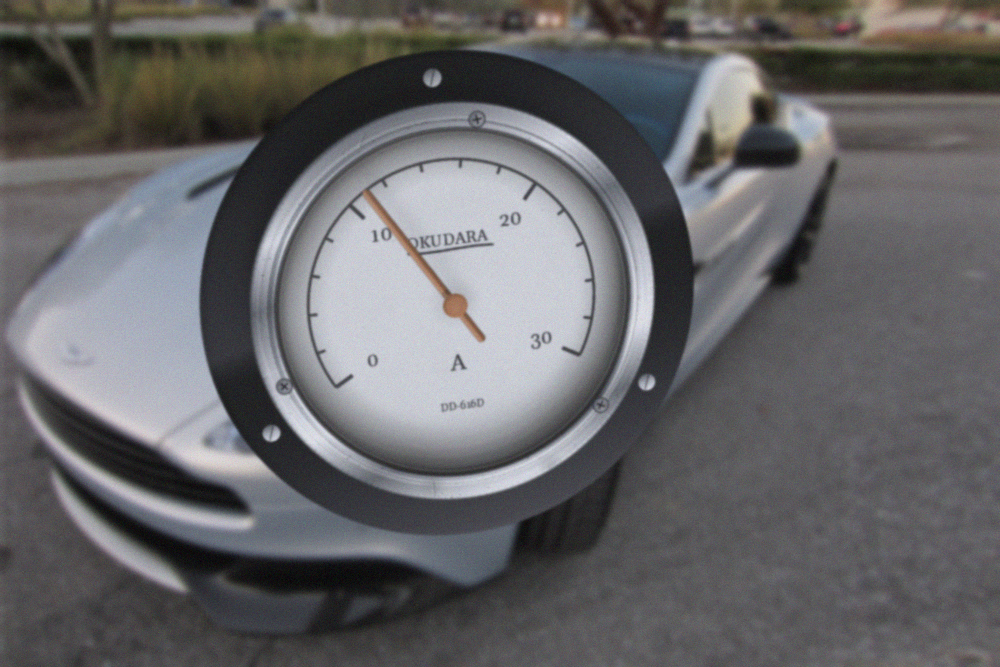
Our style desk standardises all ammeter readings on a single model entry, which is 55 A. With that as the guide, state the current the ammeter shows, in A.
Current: 11 A
